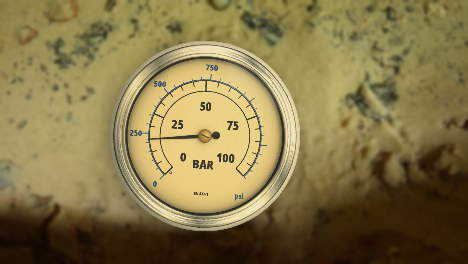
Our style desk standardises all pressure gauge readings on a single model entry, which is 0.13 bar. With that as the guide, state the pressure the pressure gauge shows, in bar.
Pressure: 15 bar
